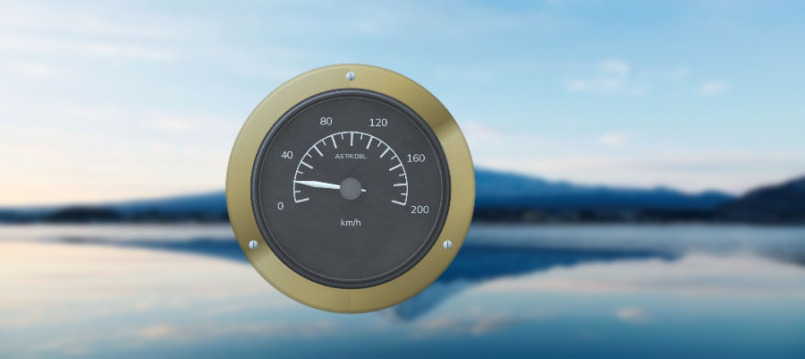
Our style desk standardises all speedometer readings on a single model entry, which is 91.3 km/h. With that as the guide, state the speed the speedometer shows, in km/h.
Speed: 20 km/h
